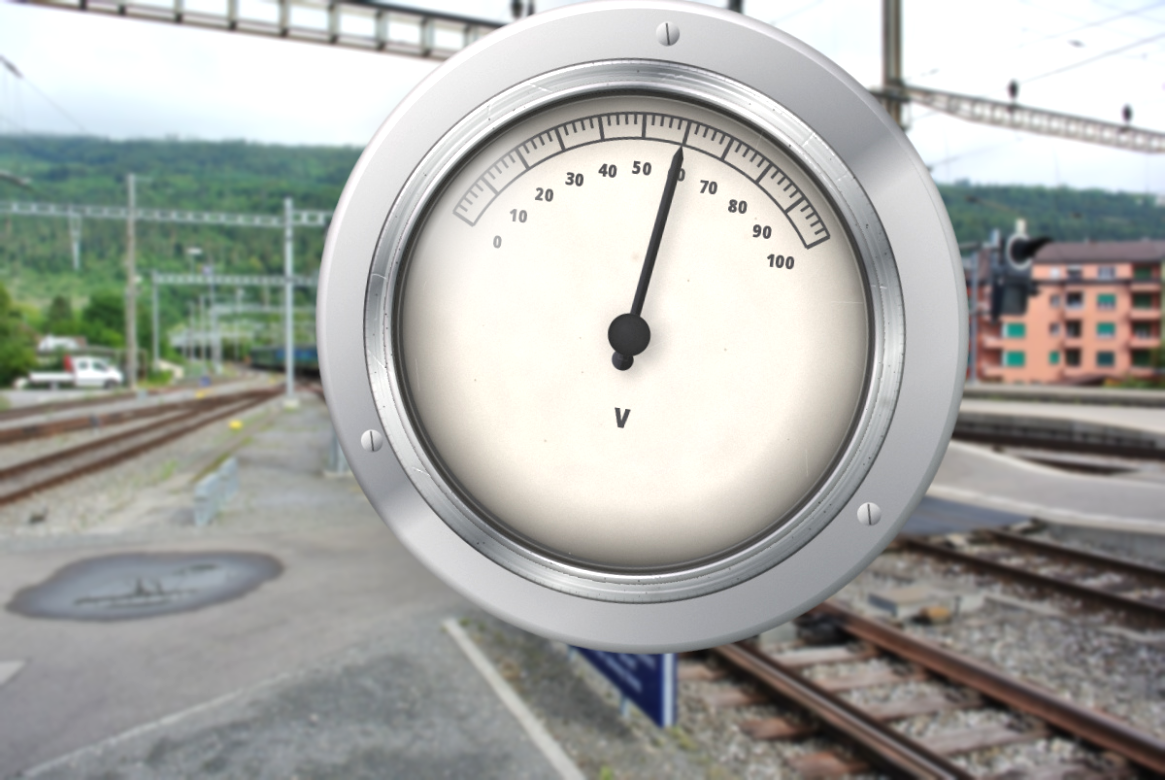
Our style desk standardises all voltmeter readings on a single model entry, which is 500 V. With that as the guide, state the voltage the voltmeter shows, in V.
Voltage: 60 V
